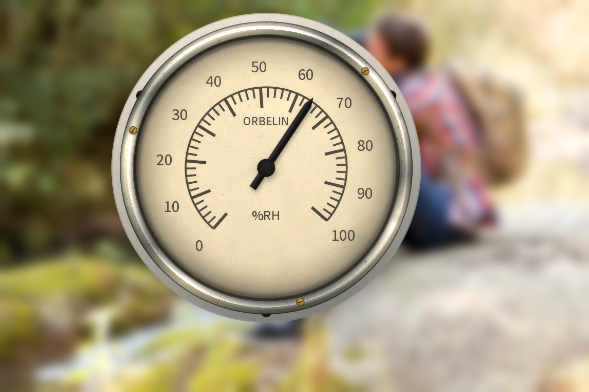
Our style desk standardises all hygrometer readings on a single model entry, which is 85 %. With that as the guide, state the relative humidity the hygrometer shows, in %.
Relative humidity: 64 %
